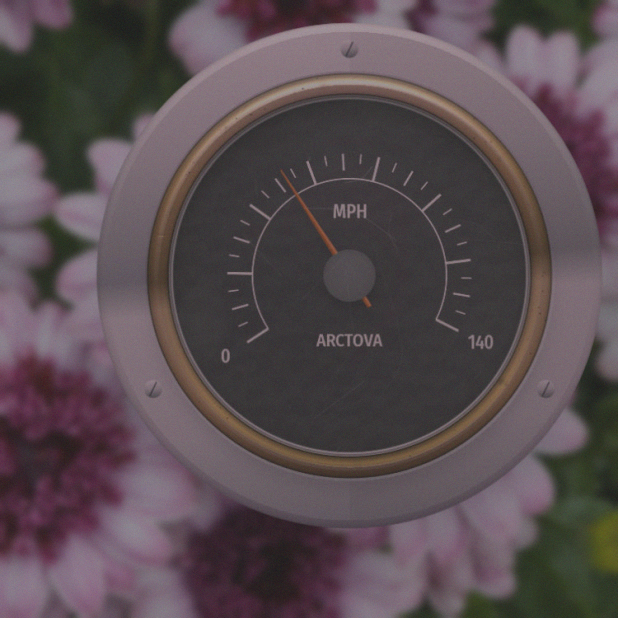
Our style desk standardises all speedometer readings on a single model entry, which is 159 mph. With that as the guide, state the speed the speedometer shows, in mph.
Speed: 52.5 mph
